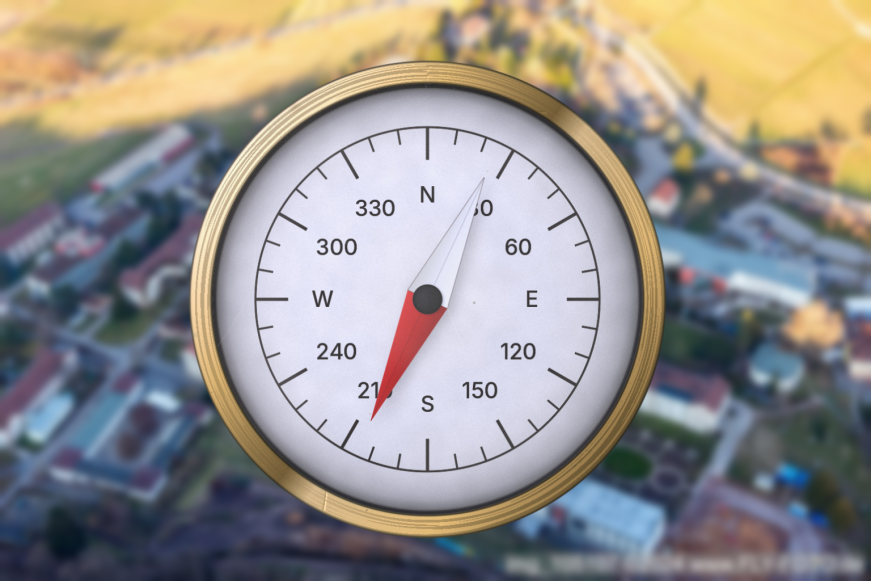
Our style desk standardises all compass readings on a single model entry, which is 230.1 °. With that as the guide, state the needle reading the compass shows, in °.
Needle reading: 205 °
